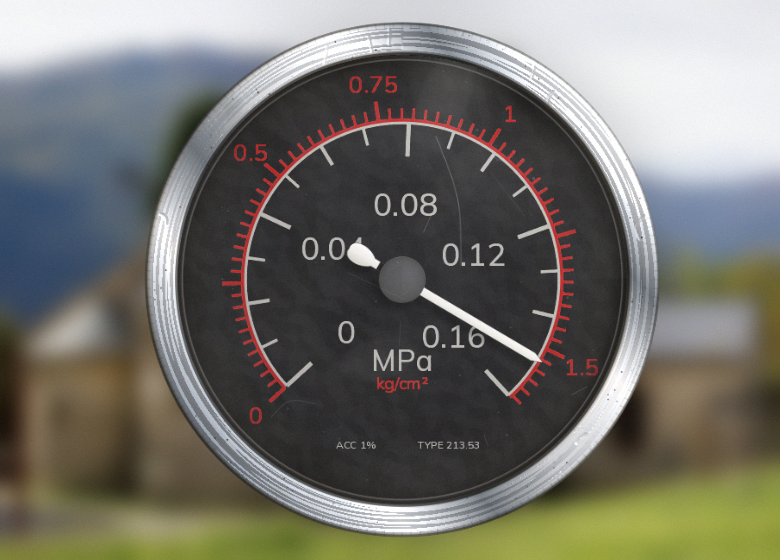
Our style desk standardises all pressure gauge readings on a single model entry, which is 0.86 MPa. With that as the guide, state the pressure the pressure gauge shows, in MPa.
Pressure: 0.15 MPa
